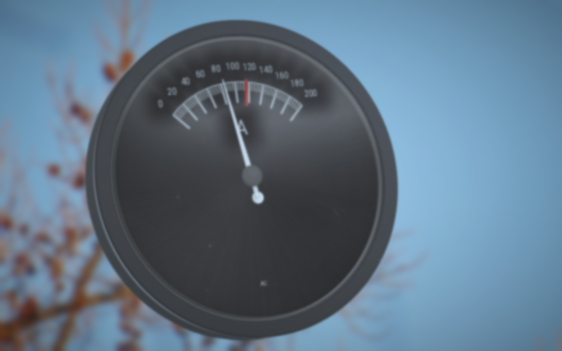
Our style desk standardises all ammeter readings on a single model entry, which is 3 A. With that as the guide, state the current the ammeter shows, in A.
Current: 80 A
